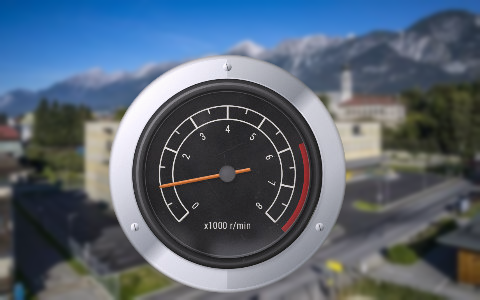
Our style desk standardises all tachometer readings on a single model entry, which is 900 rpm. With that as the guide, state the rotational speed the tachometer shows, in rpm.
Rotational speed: 1000 rpm
